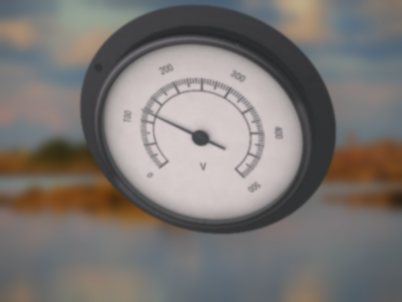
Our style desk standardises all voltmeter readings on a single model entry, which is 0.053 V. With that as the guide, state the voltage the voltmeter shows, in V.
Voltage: 125 V
